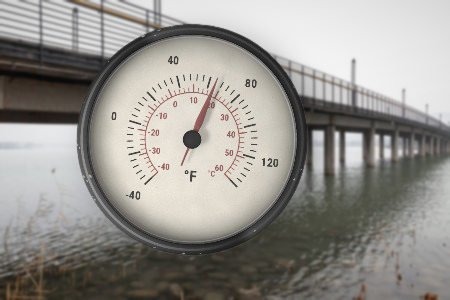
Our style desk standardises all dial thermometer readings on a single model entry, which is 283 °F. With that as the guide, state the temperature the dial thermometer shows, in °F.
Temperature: 64 °F
